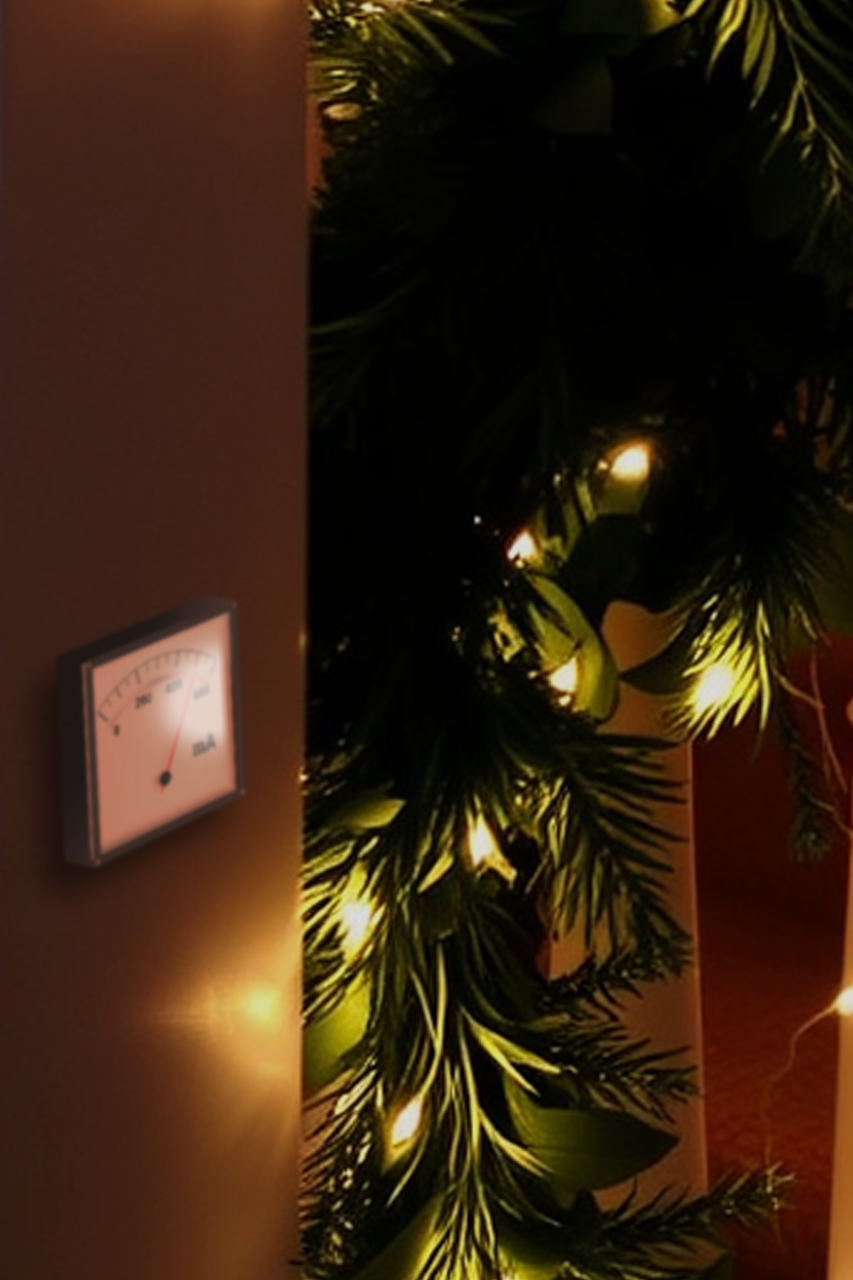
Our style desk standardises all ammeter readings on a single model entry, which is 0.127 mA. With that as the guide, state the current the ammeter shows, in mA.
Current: 500 mA
